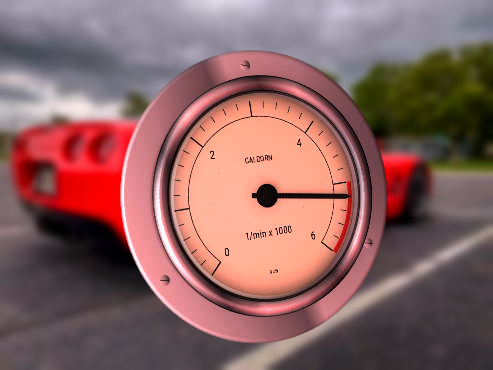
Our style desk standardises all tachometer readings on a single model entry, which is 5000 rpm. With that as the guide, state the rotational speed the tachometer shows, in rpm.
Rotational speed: 5200 rpm
